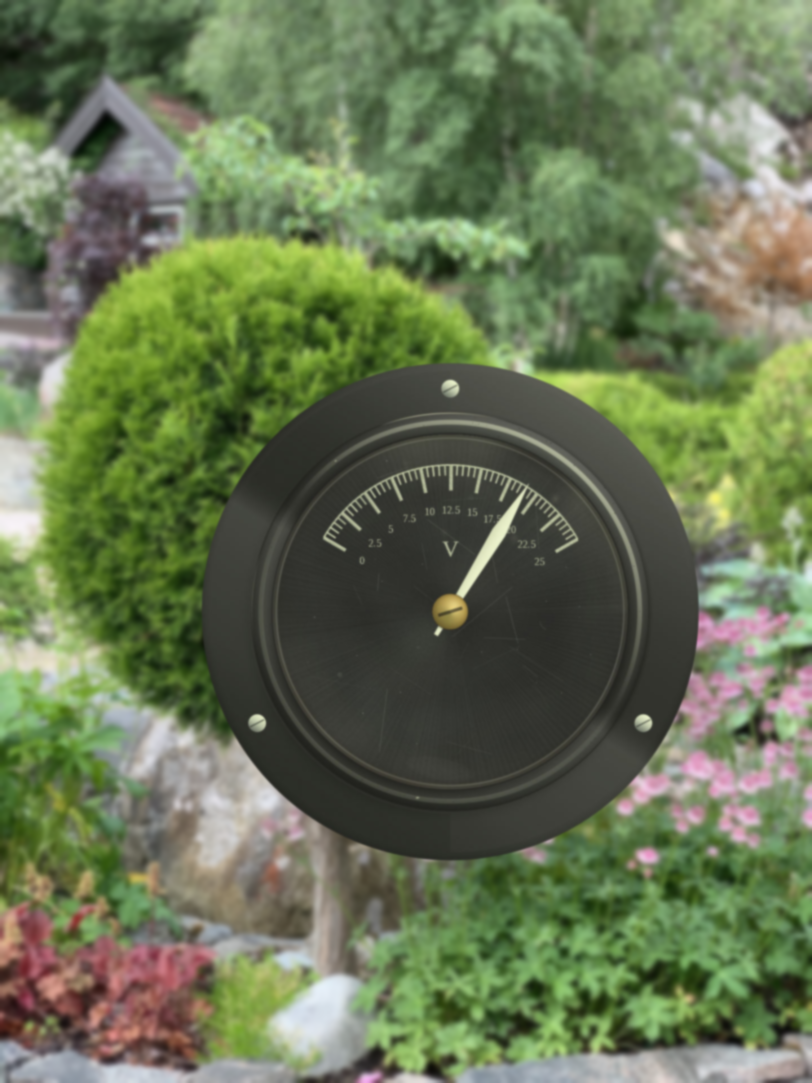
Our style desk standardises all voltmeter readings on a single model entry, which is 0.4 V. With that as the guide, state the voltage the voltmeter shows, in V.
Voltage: 19 V
